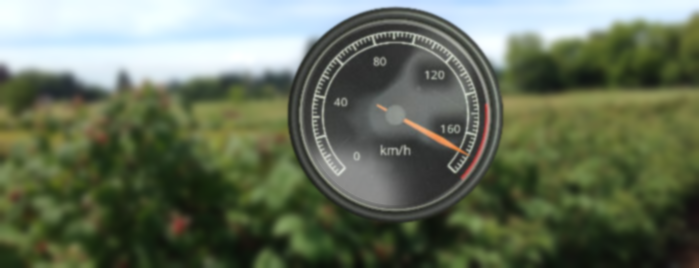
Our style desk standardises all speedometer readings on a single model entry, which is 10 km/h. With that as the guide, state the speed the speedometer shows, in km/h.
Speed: 170 km/h
